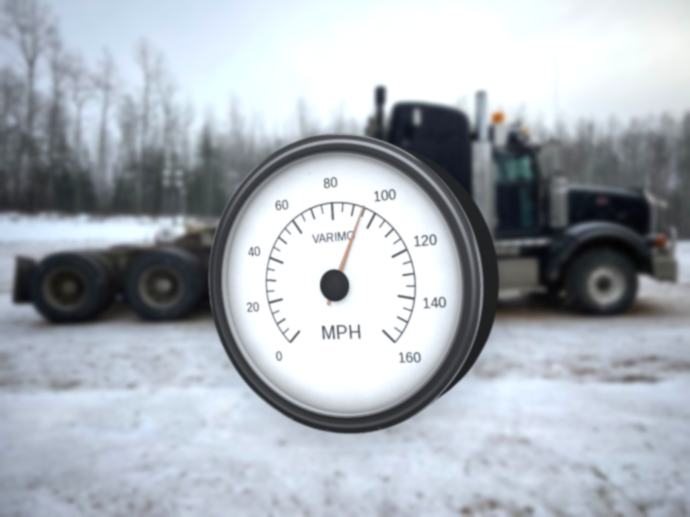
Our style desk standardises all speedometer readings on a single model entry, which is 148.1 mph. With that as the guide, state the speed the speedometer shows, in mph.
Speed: 95 mph
